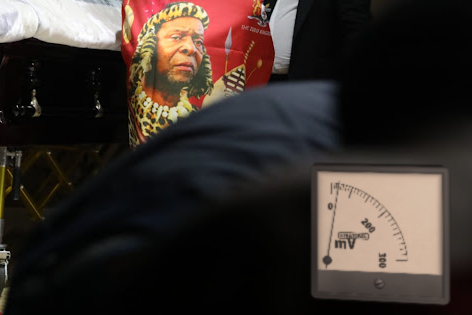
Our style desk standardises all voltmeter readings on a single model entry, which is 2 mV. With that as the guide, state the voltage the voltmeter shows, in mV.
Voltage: 50 mV
